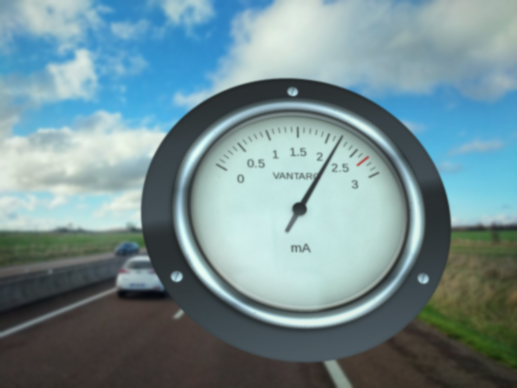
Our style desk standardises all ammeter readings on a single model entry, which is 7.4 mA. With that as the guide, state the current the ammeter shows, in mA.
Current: 2.2 mA
